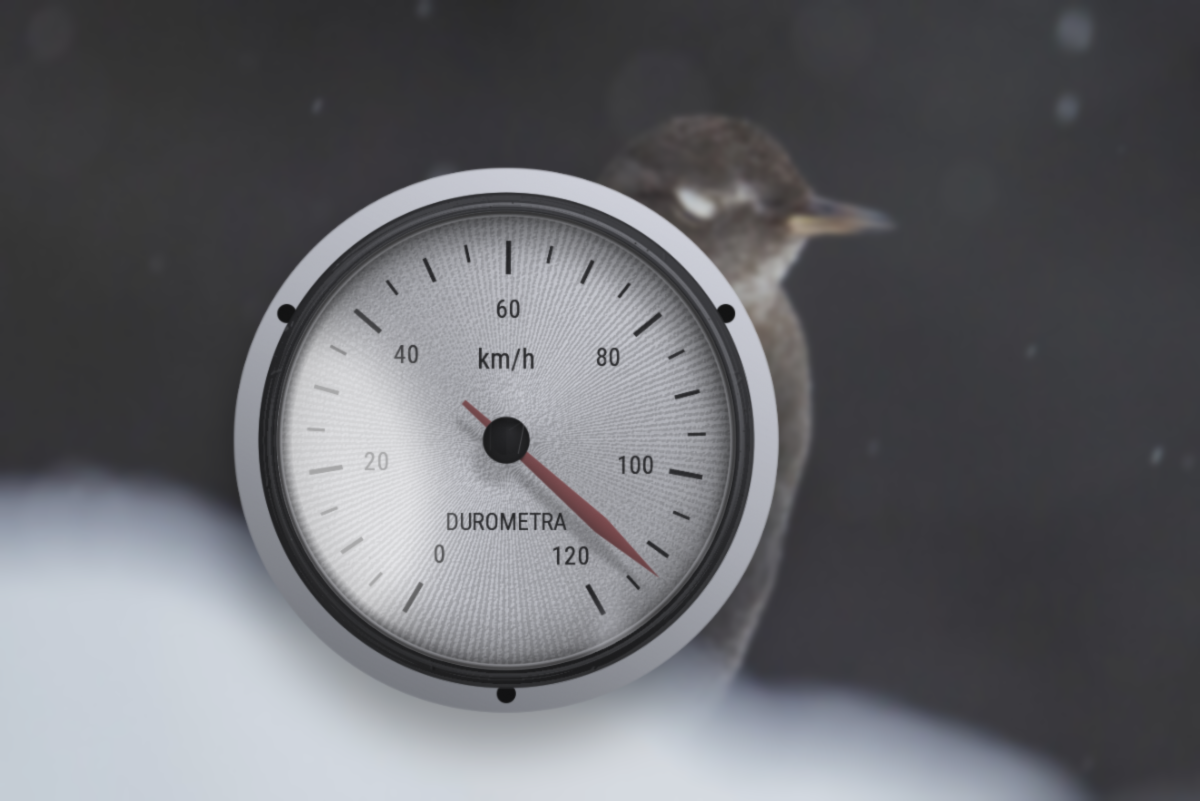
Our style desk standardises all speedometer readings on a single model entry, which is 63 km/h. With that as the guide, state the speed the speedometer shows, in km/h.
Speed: 112.5 km/h
